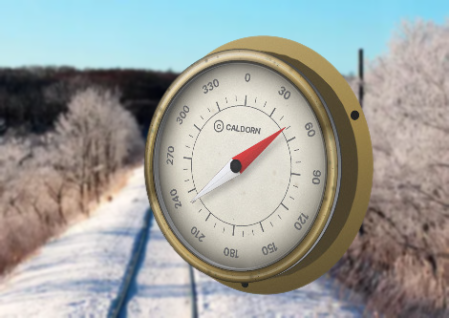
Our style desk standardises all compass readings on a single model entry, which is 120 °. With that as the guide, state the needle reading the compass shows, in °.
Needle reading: 50 °
